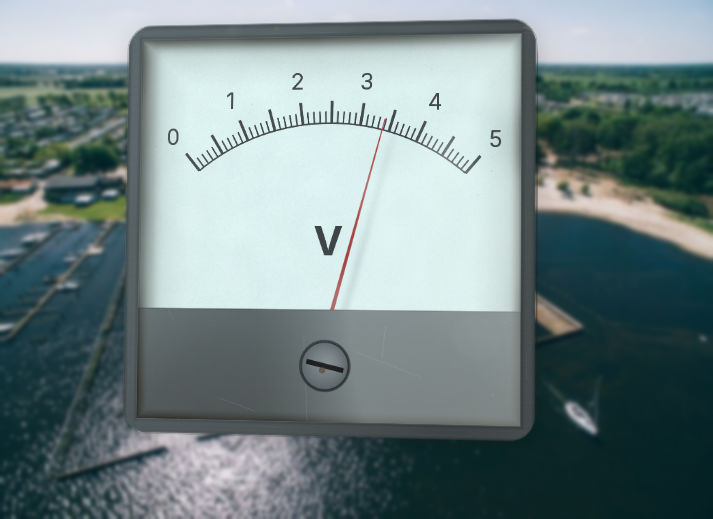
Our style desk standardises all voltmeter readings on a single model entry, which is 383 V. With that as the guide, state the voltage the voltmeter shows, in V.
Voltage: 3.4 V
